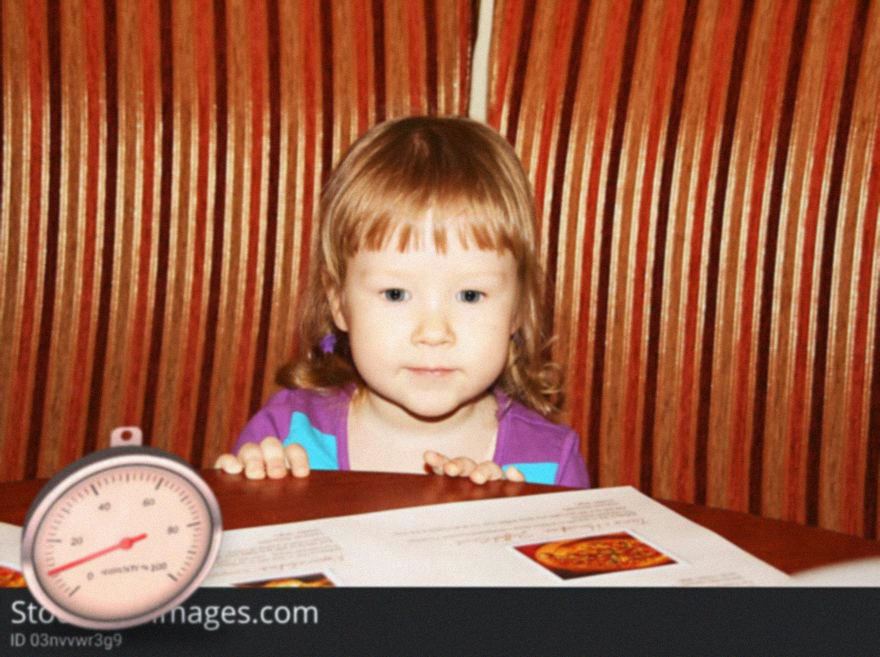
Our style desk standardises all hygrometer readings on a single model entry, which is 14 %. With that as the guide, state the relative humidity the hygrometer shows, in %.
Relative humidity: 10 %
